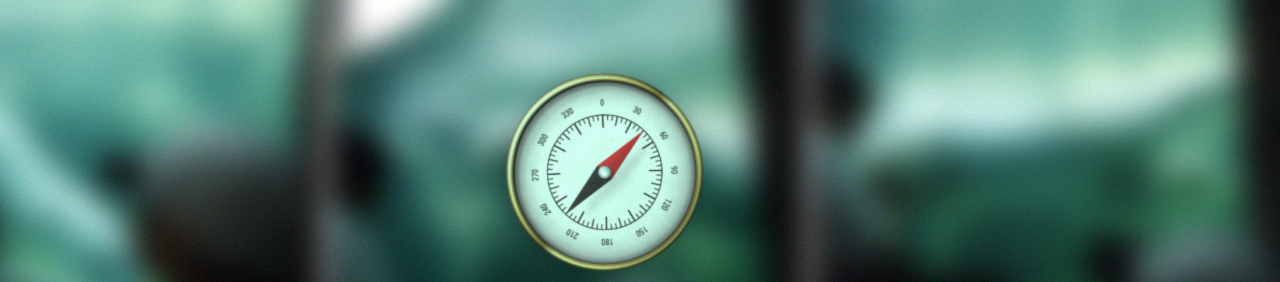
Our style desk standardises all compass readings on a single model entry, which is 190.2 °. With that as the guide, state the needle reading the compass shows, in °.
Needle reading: 45 °
